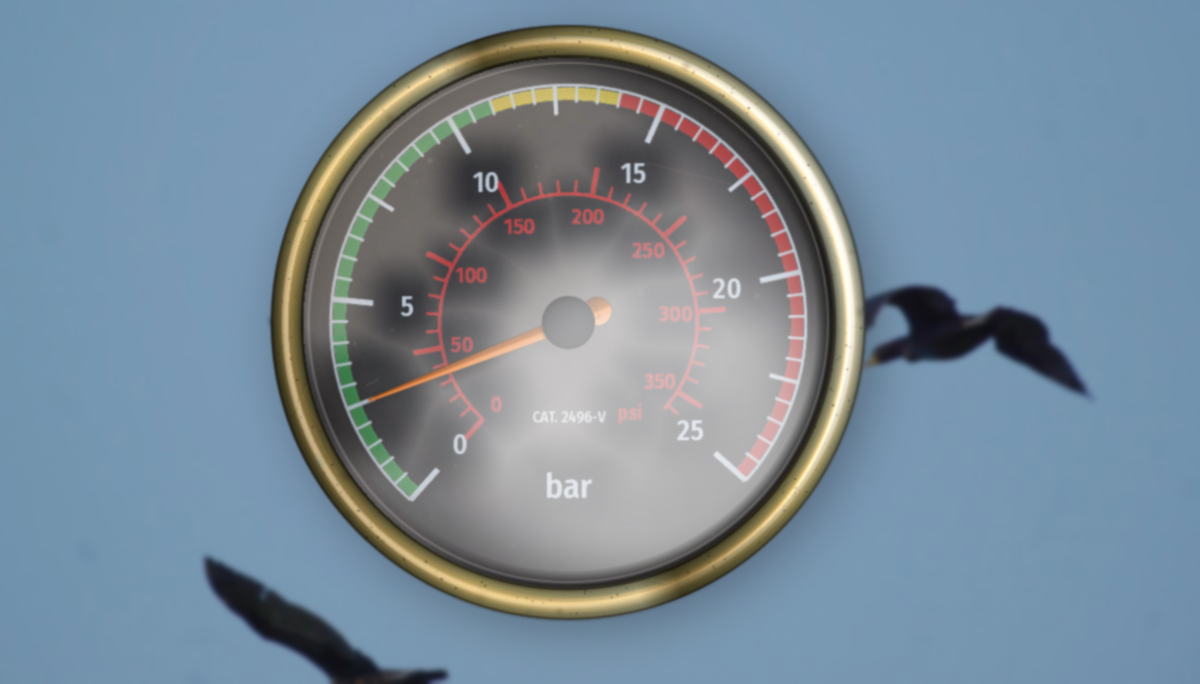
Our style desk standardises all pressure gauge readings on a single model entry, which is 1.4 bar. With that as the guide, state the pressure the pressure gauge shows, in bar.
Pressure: 2.5 bar
